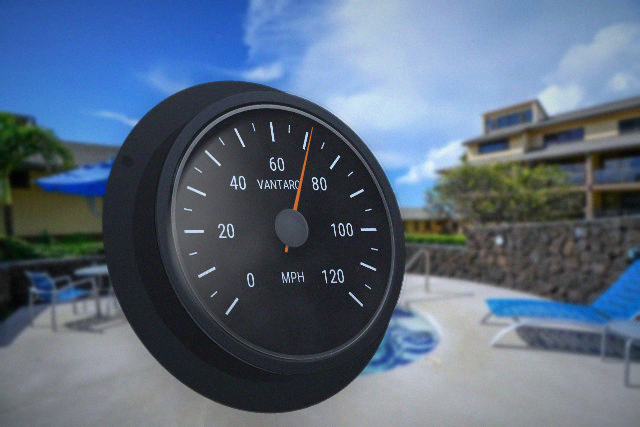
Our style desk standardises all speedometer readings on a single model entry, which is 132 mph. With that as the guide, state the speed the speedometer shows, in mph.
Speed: 70 mph
